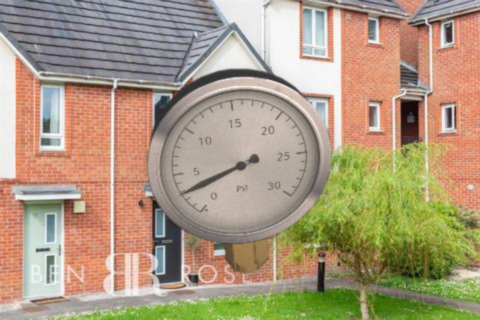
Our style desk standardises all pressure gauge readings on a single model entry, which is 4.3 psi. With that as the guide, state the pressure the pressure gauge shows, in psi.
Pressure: 3 psi
